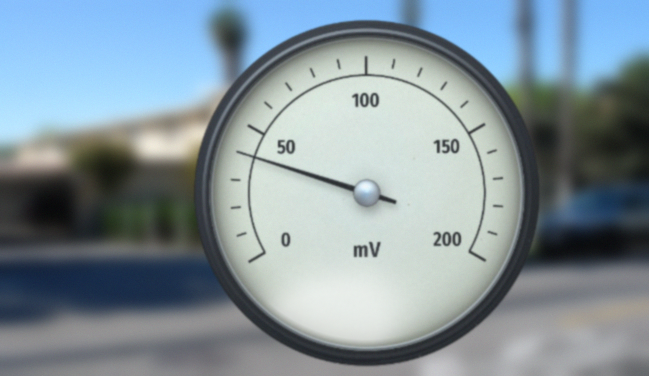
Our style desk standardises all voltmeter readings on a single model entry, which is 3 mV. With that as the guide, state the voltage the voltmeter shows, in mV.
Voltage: 40 mV
